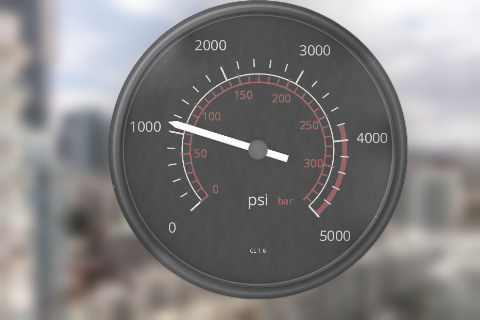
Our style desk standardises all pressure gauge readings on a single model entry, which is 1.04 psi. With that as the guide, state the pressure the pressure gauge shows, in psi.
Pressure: 1100 psi
